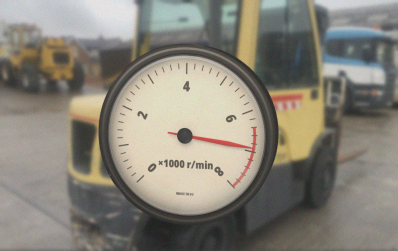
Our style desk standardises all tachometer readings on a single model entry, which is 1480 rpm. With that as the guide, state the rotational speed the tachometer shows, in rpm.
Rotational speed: 6900 rpm
